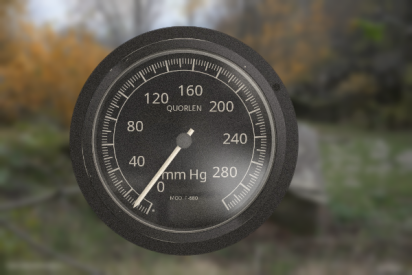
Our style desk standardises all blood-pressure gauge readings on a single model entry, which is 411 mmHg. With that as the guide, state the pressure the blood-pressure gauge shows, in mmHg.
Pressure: 10 mmHg
